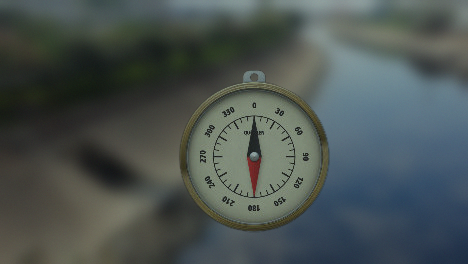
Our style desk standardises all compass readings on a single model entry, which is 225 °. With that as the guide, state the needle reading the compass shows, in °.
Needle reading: 180 °
